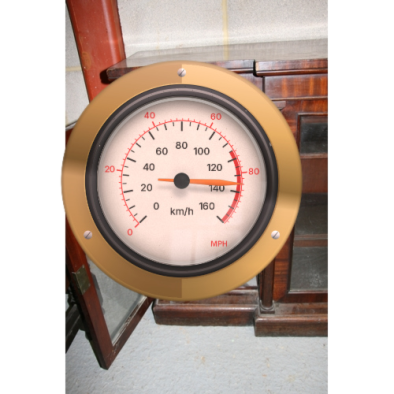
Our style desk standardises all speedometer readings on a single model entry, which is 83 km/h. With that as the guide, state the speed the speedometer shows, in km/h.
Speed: 135 km/h
